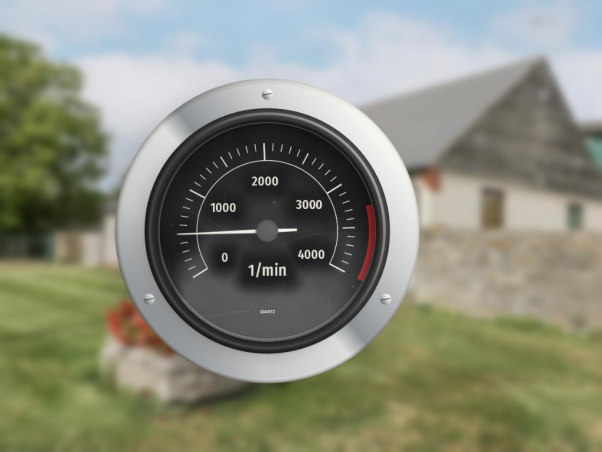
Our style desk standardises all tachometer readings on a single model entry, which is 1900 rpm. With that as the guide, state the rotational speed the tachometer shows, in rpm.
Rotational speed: 500 rpm
